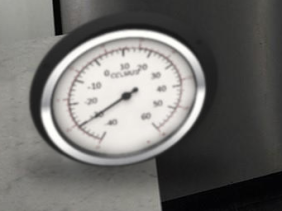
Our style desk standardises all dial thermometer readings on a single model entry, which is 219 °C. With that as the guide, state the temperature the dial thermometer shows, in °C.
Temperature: -30 °C
